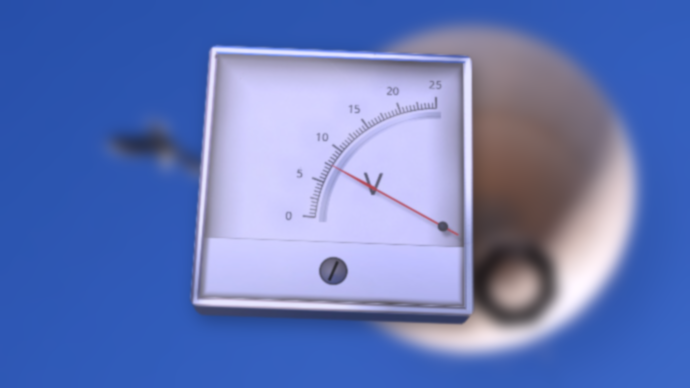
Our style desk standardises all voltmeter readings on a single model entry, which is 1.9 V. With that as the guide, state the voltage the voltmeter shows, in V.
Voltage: 7.5 V
